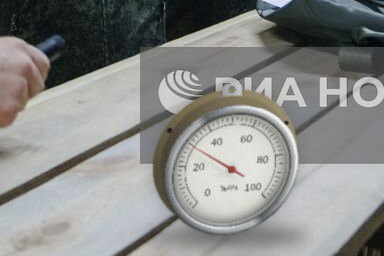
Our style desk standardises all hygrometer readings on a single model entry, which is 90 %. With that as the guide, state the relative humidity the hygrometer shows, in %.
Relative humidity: 30 %
